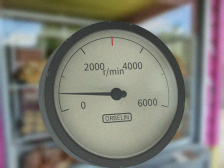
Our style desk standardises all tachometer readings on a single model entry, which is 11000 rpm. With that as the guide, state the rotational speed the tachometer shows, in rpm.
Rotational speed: 500 rpm
